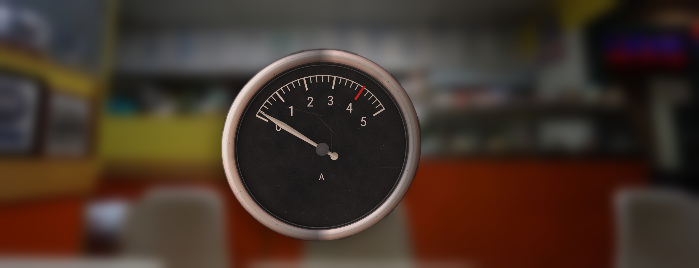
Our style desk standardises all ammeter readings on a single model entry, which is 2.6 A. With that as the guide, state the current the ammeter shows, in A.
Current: 0.2 A
